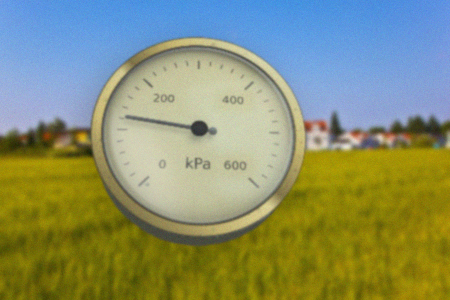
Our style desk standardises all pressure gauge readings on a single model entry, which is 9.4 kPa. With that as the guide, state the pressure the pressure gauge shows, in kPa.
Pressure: 120 kPa
